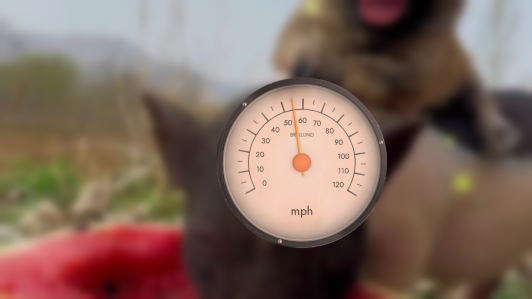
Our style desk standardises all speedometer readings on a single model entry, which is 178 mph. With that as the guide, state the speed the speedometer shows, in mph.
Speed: 55 mph
